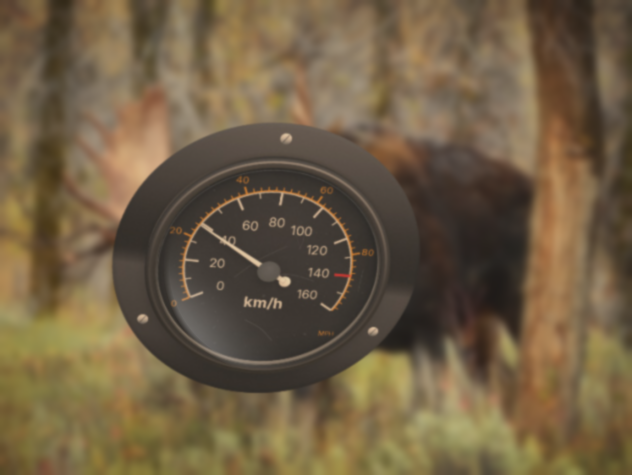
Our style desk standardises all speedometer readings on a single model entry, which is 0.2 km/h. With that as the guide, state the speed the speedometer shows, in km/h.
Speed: 40 km/h
